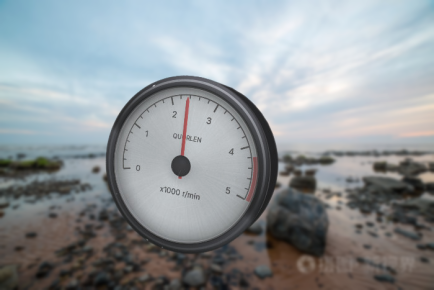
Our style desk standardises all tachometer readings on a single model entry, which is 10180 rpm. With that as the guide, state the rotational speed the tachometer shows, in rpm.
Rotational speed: 2400 rpm
